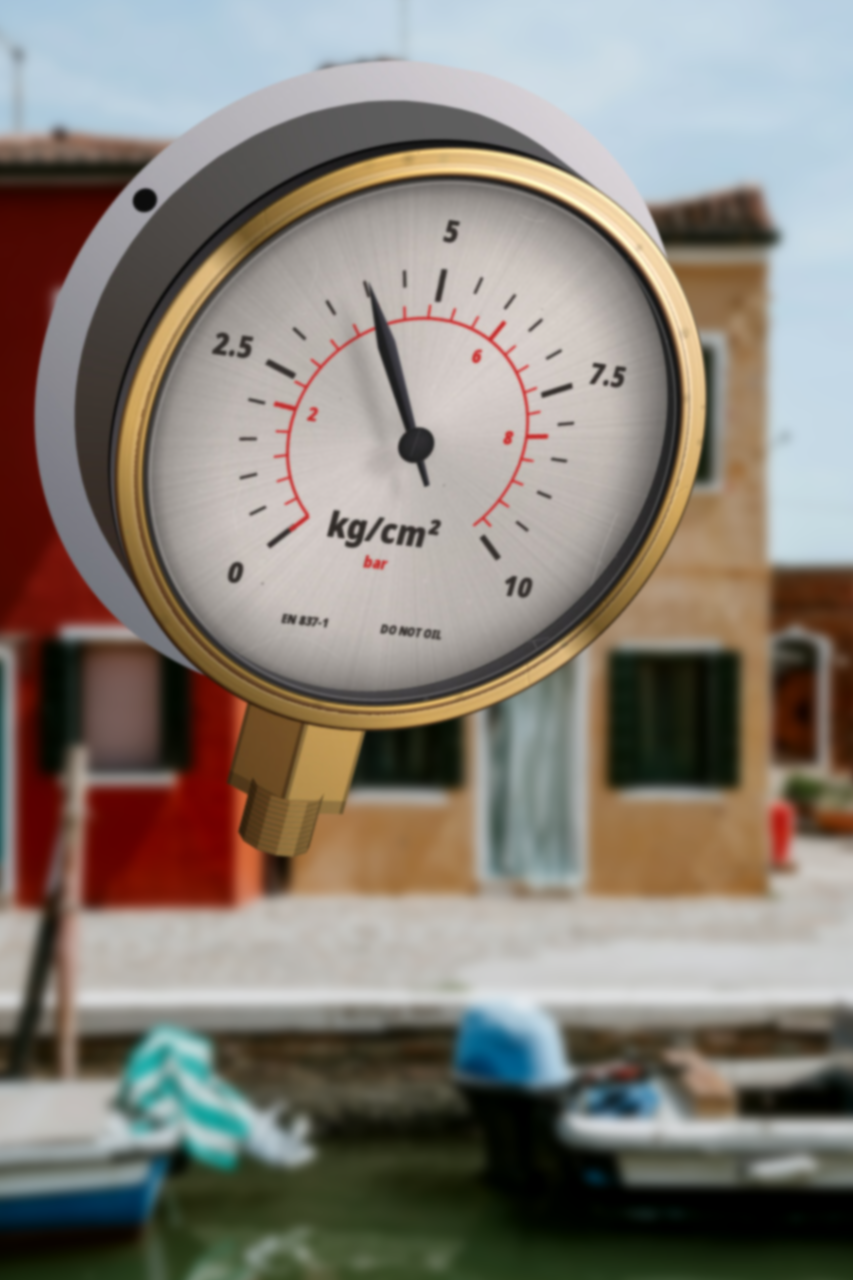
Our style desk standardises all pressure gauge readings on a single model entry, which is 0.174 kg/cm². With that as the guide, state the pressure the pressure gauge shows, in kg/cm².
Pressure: 4 kg/cm²
